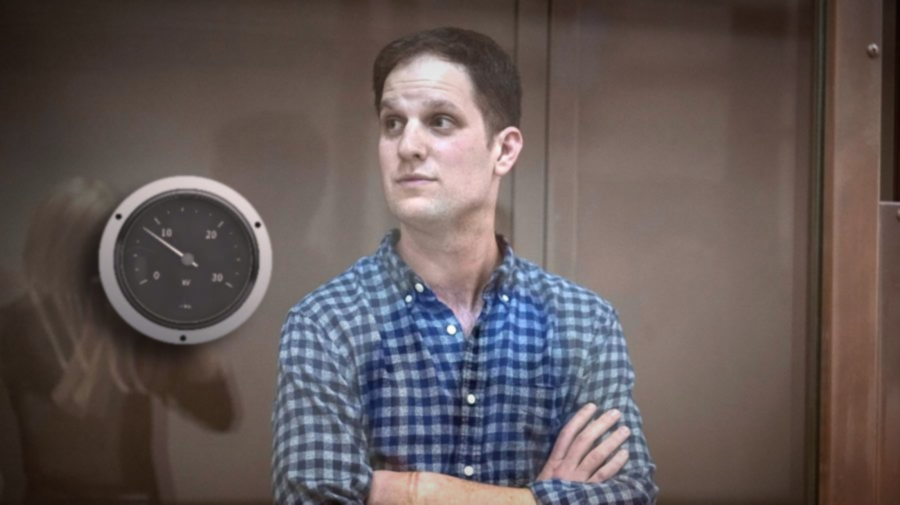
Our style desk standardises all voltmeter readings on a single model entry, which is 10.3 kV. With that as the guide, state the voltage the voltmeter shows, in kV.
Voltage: 8 kV
